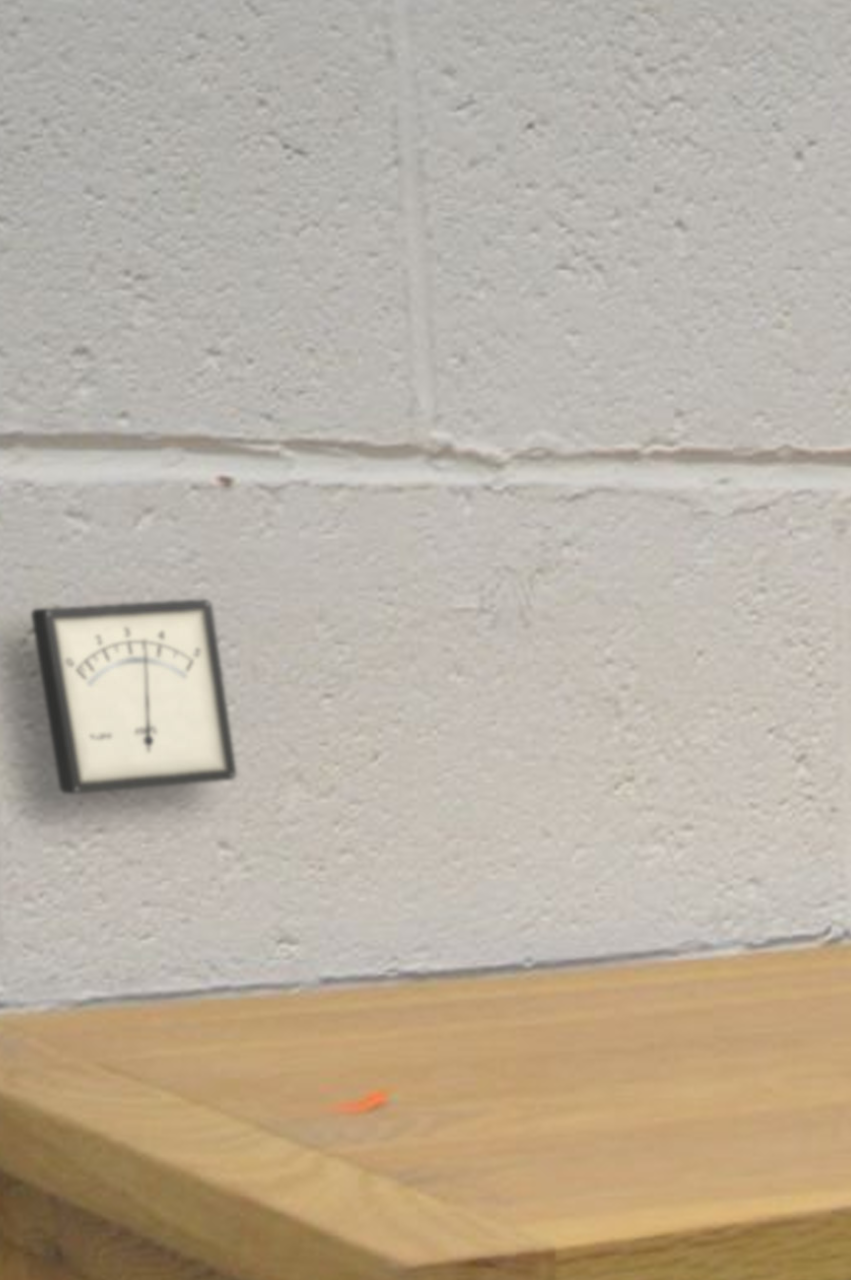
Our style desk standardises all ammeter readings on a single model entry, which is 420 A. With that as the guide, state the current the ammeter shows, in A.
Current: 3.5 A
